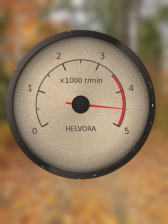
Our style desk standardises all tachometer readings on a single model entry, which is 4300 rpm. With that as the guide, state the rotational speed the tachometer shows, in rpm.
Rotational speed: 4500 rpm
